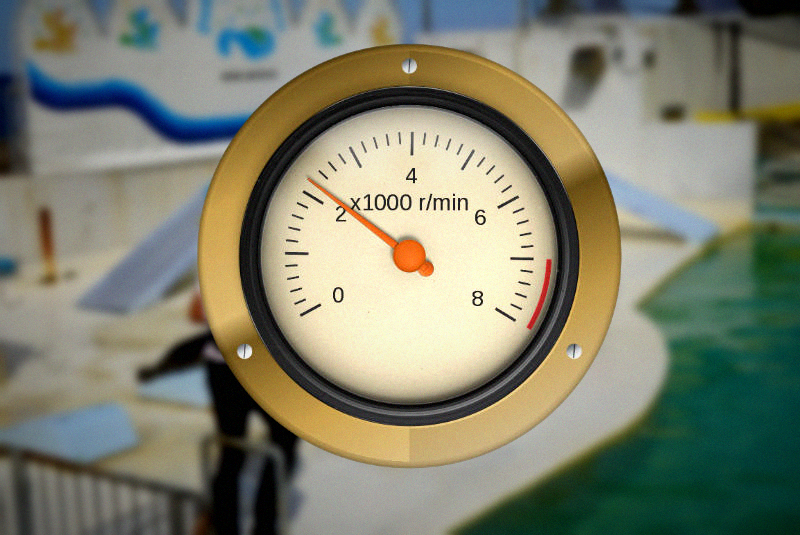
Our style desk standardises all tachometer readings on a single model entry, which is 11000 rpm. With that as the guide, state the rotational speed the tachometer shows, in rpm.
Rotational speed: 2200 rpm
